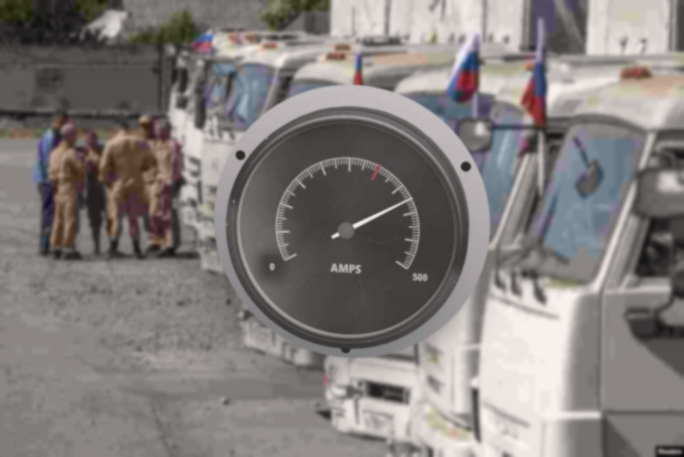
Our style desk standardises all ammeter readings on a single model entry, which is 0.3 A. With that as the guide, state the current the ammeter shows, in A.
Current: 375 A
